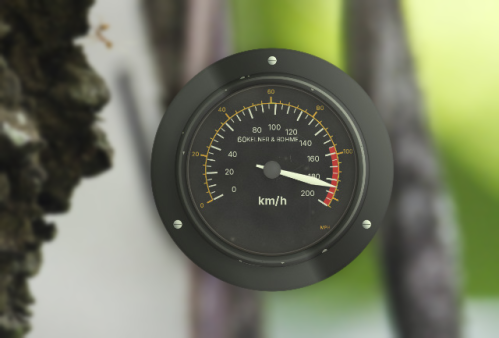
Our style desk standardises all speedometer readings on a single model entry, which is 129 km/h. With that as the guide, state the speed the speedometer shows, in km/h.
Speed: 185 km/h
